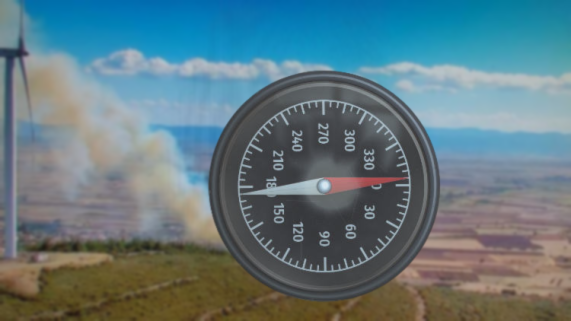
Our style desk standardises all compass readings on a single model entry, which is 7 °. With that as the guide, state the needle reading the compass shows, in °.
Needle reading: 355 °
